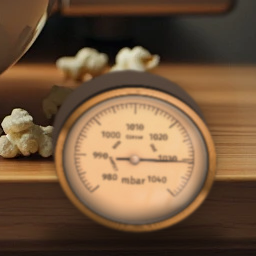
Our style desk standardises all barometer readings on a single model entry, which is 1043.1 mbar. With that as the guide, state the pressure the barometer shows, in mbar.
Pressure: 1030 mbar
